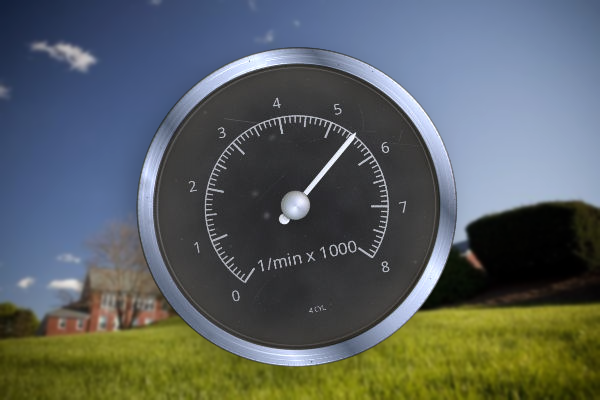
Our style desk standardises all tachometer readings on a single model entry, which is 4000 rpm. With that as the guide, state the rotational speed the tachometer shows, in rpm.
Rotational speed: 5500 rpm
